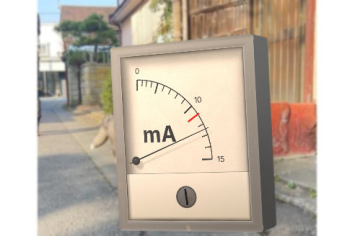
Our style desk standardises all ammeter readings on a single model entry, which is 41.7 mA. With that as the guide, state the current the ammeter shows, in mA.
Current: 12.5 mA
